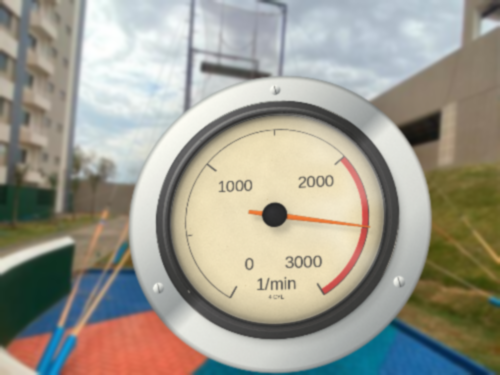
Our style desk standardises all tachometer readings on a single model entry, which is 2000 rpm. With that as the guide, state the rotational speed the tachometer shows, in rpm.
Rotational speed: 2500 rpm
